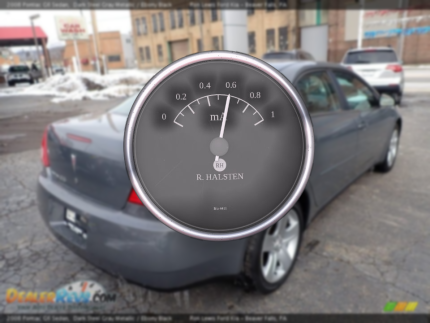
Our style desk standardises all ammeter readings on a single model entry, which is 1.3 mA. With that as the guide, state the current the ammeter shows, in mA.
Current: 0.6 mA
